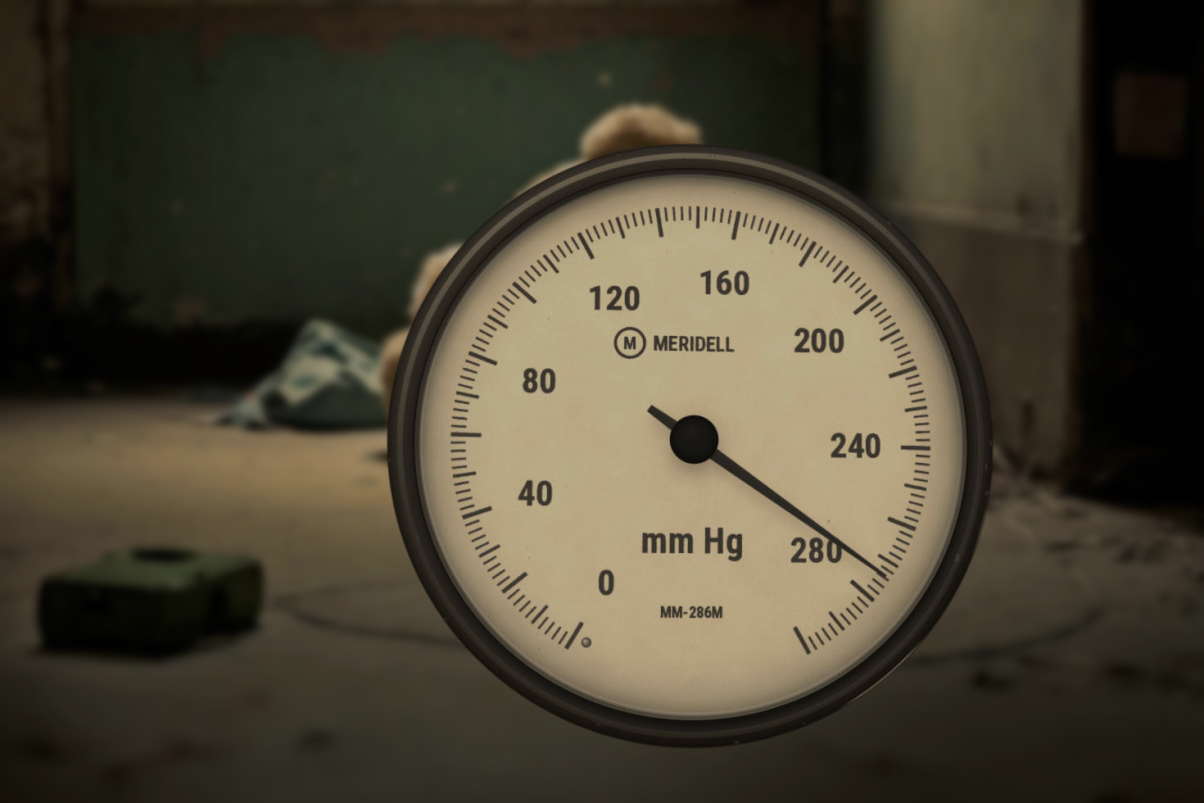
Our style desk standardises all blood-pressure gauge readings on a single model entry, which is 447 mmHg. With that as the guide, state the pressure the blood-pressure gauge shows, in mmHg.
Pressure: 274 mmHg
